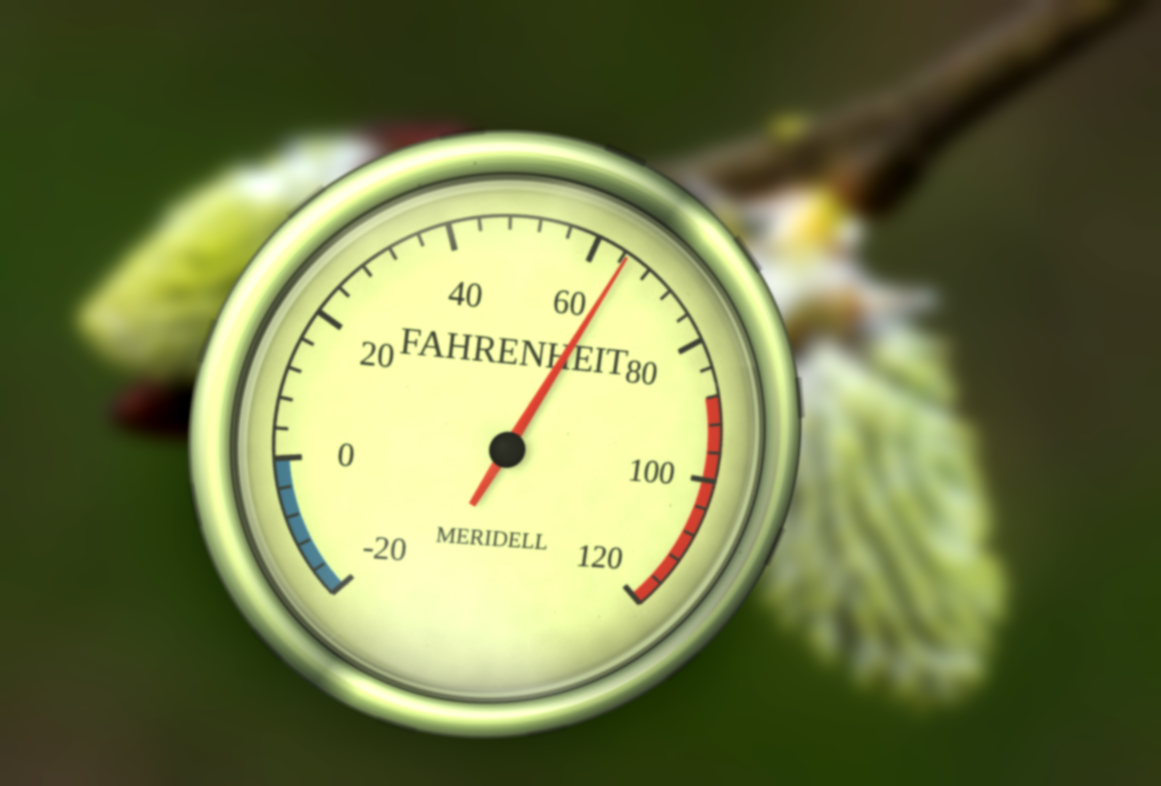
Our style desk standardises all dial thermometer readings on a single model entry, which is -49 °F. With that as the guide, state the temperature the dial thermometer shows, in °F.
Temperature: 64 °F
